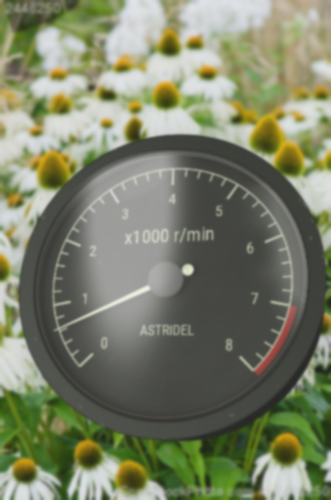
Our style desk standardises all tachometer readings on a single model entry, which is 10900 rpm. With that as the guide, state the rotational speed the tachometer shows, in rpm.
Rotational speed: 600 rpm
